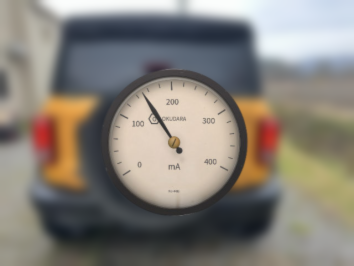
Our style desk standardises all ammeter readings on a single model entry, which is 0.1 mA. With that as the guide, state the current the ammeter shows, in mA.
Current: 150 mA
